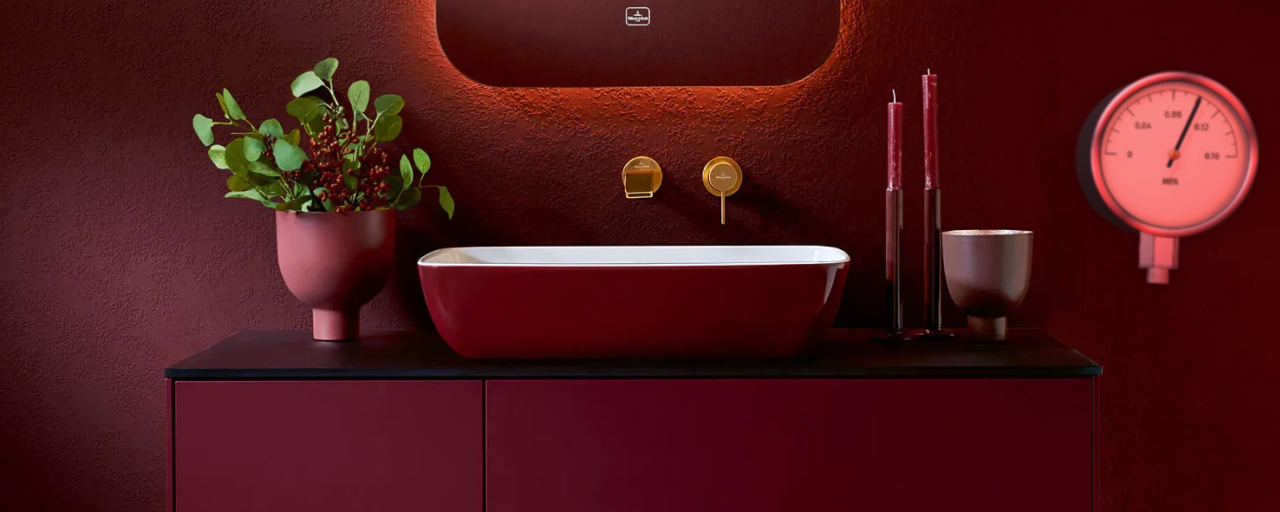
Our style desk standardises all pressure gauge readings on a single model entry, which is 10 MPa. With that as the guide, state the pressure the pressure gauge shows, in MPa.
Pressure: 0.1 MPa
